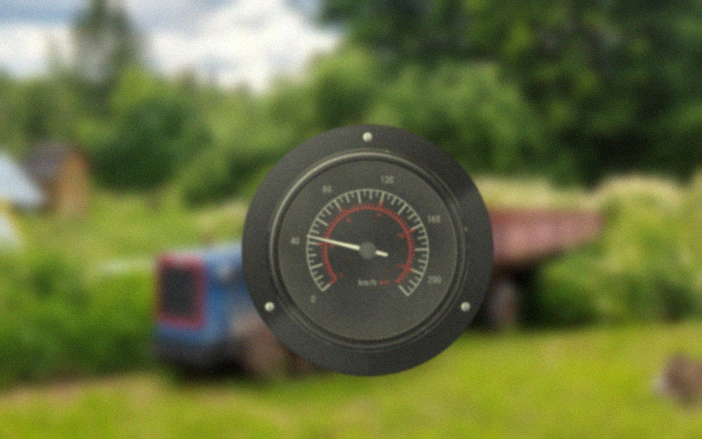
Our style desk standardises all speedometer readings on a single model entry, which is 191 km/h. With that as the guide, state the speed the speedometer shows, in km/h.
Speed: 45 km/h
